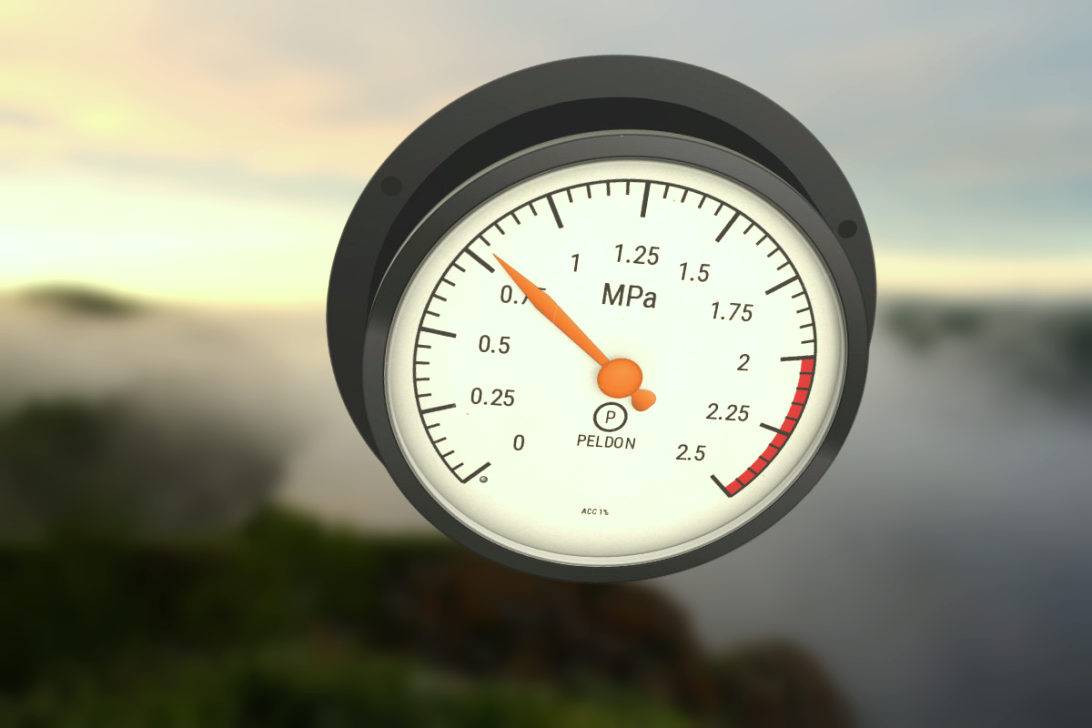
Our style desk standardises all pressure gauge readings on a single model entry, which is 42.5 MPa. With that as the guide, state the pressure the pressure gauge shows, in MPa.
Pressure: 0.8 MPa
